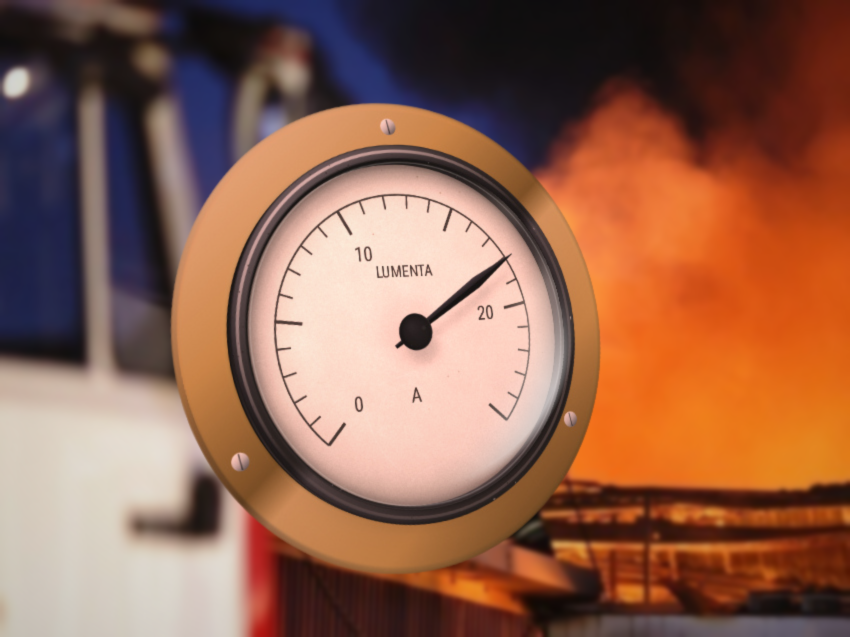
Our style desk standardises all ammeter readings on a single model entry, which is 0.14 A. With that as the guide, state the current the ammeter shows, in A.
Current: 18 A
